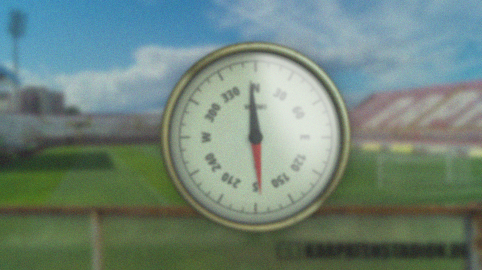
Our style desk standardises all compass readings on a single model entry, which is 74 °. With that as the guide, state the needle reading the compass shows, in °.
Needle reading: 175 °
